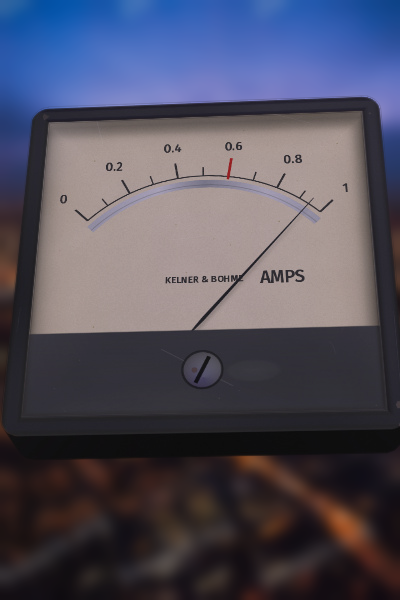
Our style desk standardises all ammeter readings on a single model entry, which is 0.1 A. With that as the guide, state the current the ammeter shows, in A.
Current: 0.95 A
